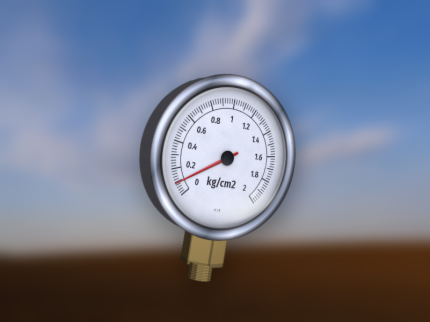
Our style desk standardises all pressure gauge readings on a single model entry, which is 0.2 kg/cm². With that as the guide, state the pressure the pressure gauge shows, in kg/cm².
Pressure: 0.1 kg/cm²
